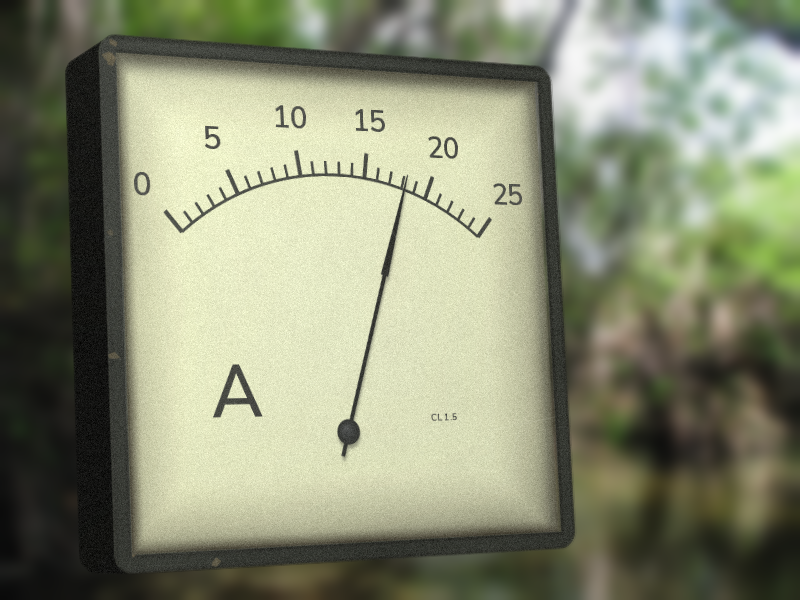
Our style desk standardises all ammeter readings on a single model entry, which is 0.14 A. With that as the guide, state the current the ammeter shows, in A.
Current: 18 A
